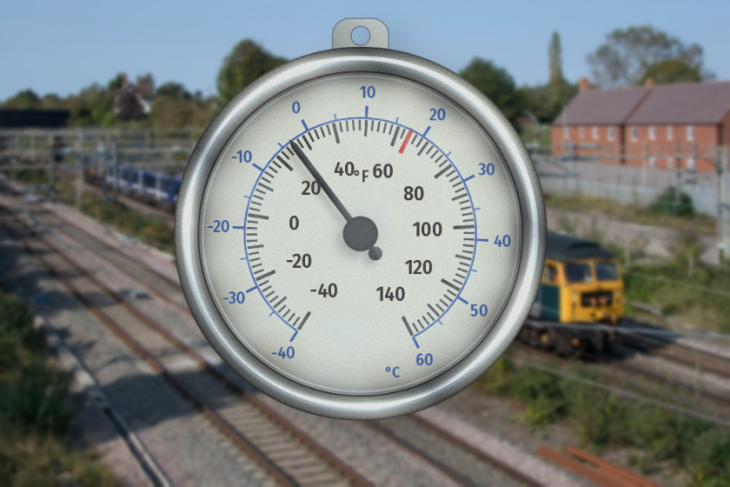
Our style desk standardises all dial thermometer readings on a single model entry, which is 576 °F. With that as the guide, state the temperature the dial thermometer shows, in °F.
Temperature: 26 °F
